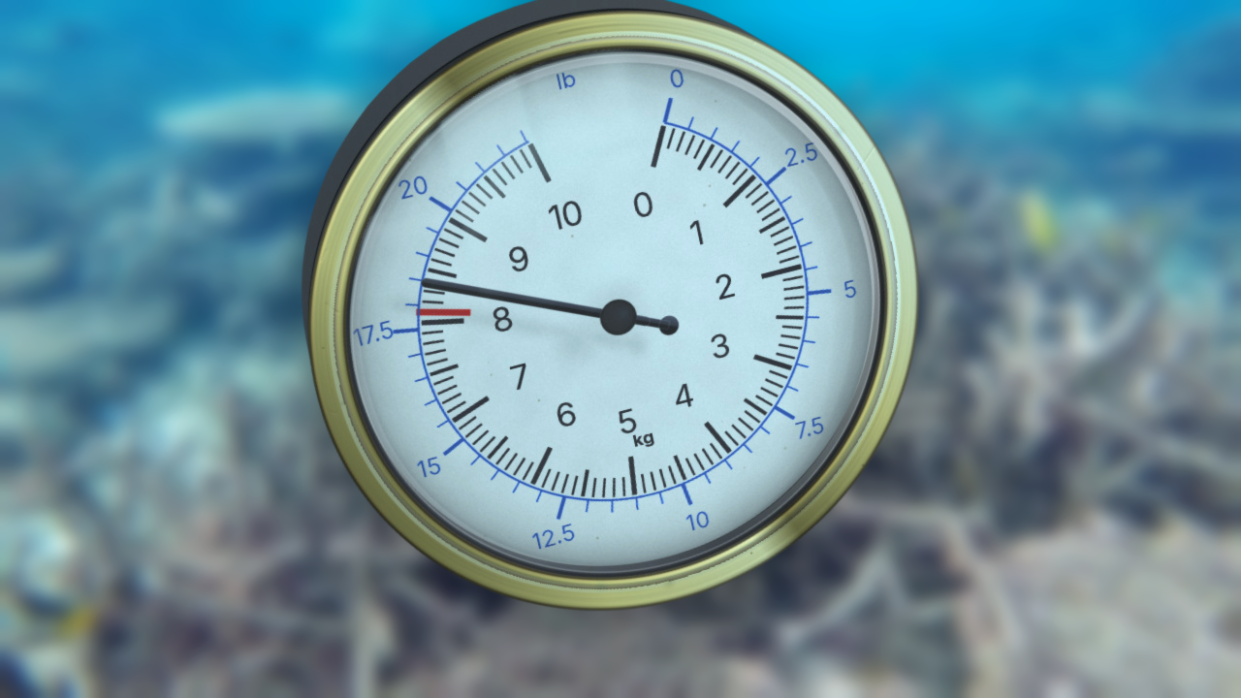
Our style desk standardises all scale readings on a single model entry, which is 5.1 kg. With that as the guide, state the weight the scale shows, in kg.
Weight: 8.4 kg
